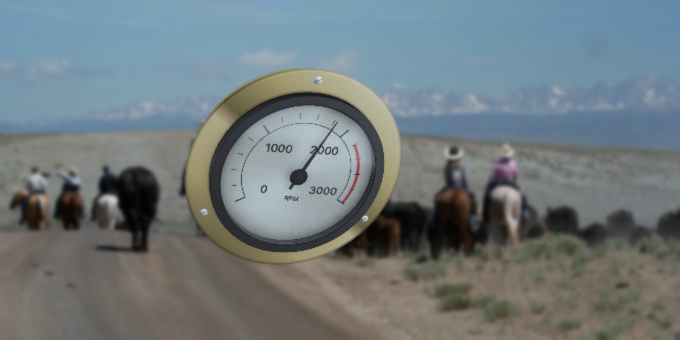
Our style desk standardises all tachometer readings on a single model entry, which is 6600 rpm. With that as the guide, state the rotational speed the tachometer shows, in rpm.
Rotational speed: 1800 rpm
